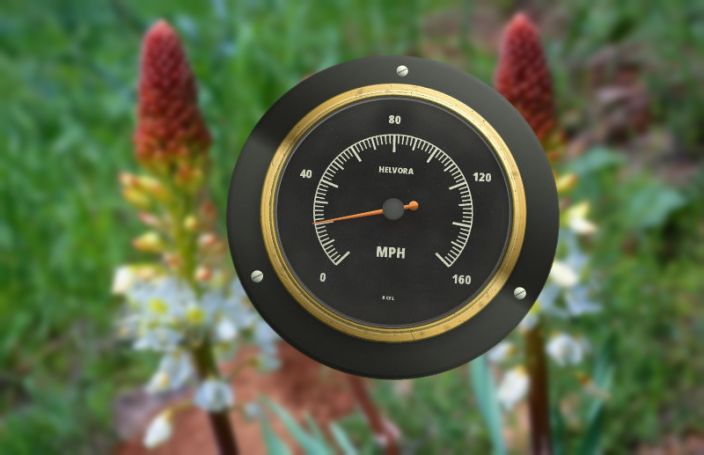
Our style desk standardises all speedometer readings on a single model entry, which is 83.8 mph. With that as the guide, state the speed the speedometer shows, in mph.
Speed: 20 mph
